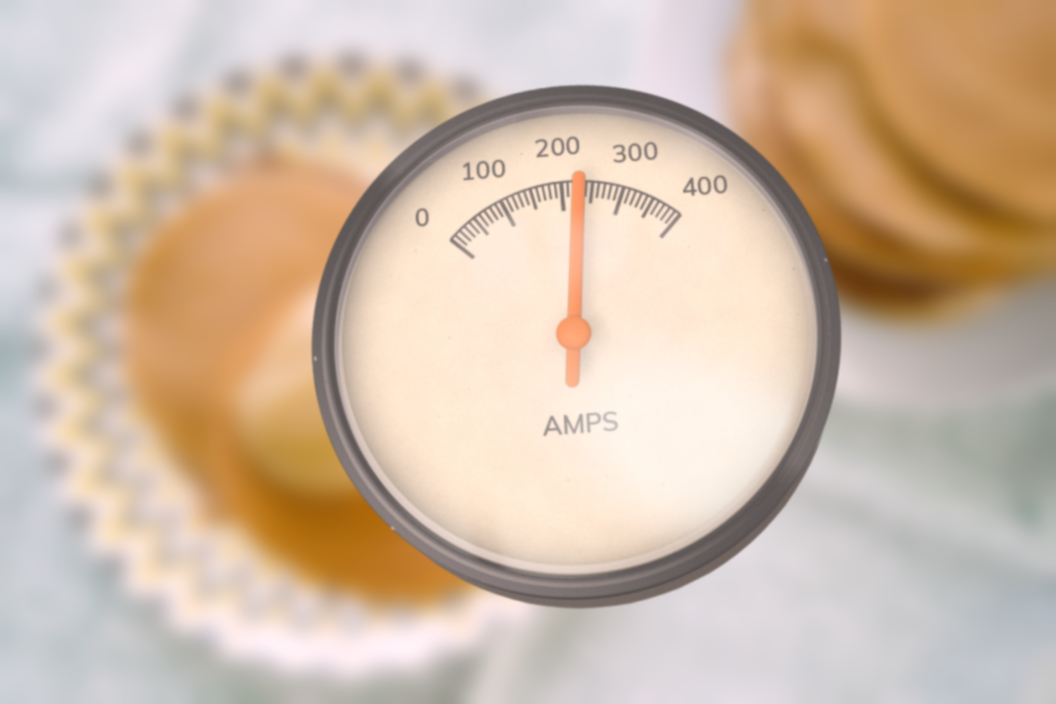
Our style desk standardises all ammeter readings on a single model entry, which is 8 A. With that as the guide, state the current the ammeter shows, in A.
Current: 230 A
